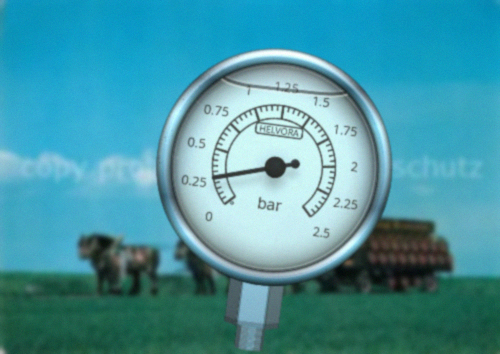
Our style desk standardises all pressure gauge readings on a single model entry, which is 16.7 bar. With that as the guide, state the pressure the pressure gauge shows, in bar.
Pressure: 0.25 bar
